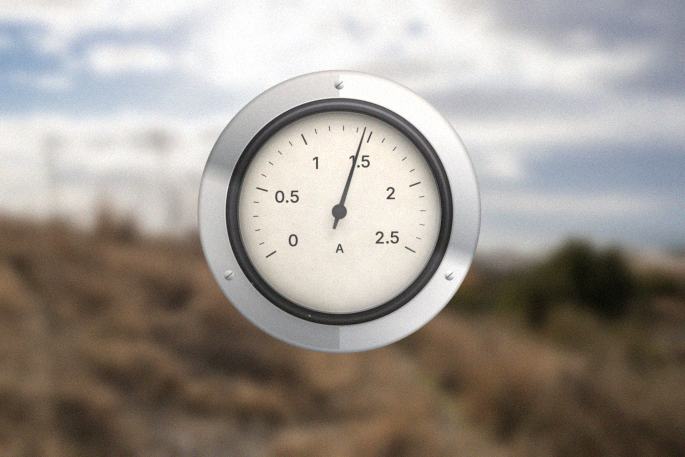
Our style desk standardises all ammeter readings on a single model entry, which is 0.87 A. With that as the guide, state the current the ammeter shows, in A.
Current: 1.45 A
